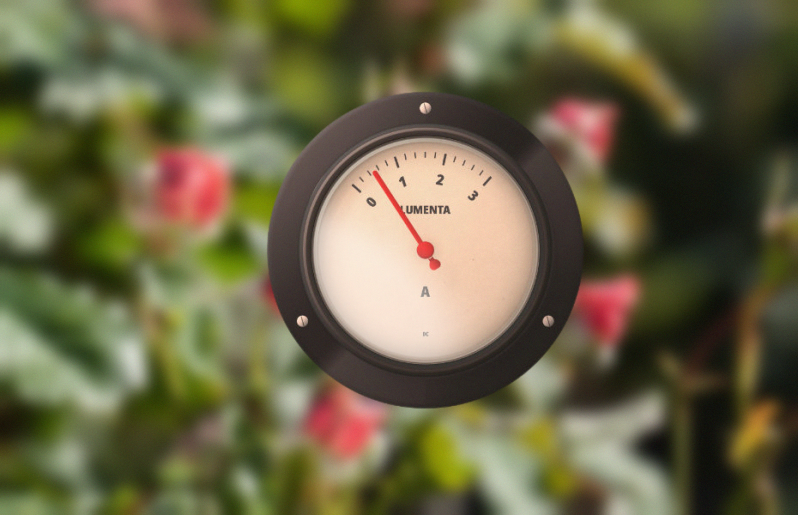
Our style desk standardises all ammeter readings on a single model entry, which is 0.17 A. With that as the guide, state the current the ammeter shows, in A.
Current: 0.5 A
